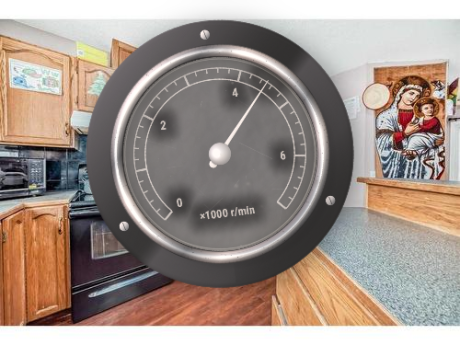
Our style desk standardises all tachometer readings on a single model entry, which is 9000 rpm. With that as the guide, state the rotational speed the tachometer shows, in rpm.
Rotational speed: 4500 rpm
